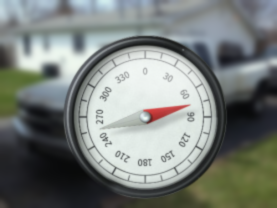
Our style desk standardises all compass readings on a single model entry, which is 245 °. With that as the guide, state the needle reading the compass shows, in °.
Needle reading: 75 °
